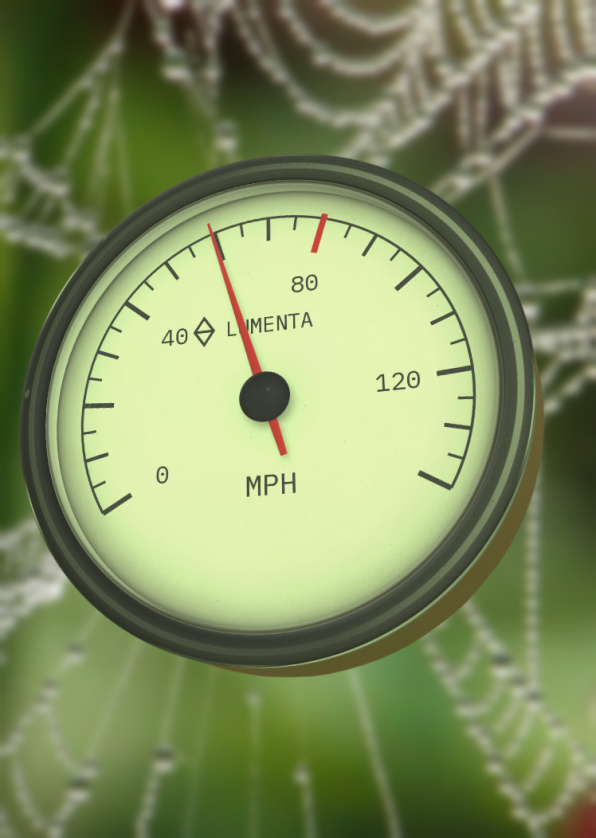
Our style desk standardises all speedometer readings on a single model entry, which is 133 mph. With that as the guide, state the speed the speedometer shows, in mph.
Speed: 60 mph
